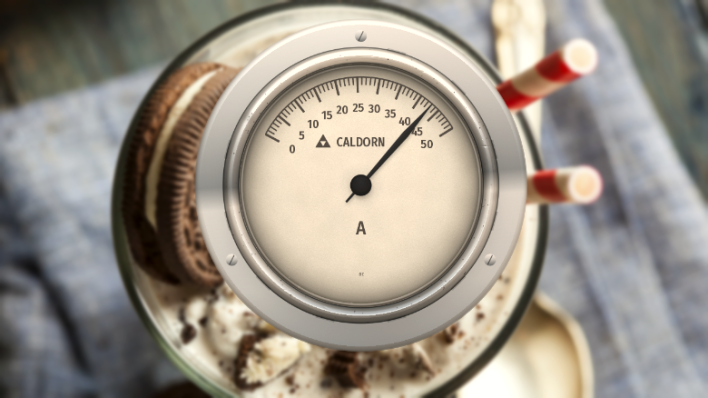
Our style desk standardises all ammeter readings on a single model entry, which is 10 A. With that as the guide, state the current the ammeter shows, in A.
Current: 43 A
